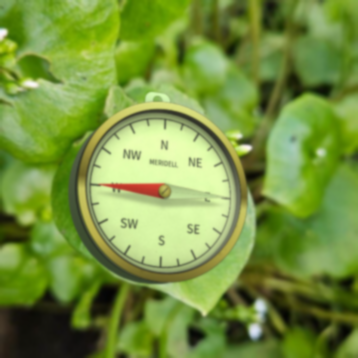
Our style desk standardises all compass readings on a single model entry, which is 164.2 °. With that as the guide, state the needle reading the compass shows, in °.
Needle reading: 270 °
